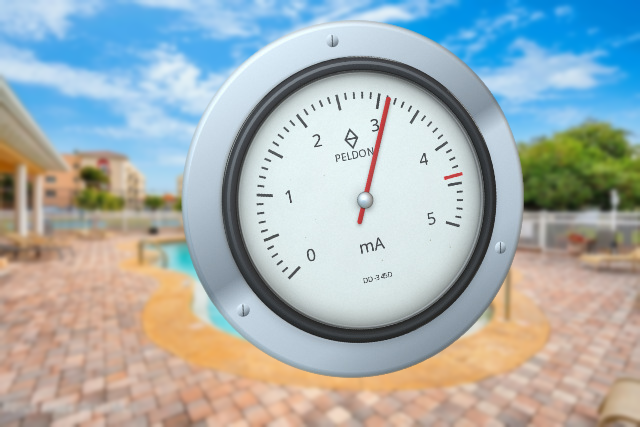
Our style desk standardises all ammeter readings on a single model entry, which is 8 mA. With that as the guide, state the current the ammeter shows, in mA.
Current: 3.1 mA
